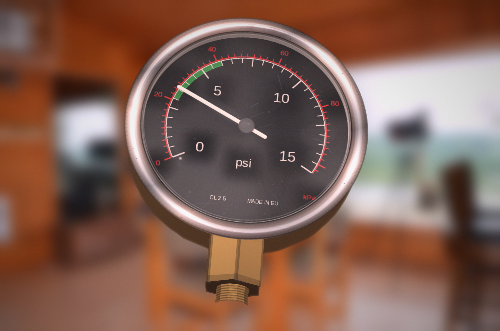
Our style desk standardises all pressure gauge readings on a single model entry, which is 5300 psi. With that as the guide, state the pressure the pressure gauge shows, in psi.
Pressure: 3.5 psi
